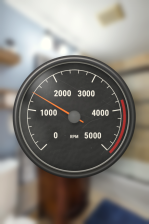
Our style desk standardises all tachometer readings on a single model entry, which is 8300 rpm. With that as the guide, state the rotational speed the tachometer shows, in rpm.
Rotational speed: 1400 rpm
